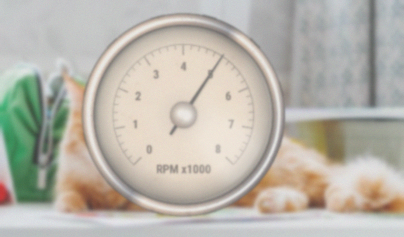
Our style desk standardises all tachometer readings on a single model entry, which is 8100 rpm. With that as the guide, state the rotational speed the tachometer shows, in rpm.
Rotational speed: 5000 rpm
